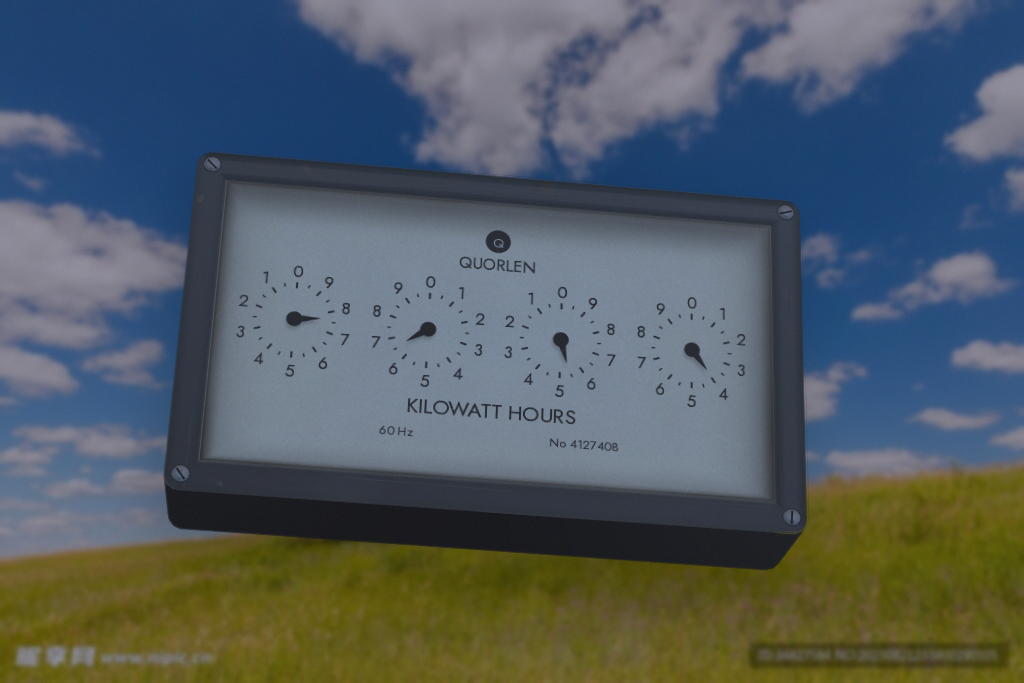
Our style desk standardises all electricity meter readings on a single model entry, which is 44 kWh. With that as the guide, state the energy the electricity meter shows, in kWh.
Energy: 7654 kWh
